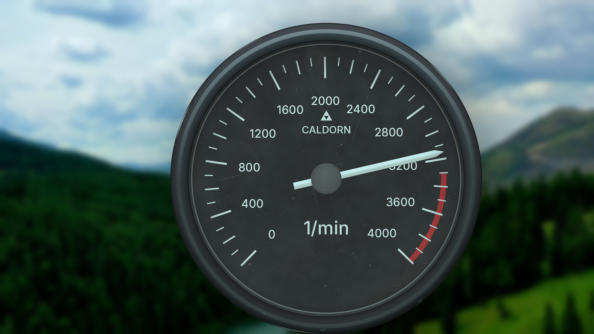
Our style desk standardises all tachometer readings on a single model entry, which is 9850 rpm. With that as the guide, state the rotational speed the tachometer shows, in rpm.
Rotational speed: 3150 rpm
